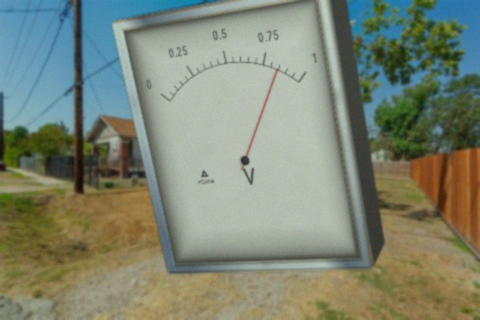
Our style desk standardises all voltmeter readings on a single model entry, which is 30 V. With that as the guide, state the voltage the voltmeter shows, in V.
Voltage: 0.85 V
